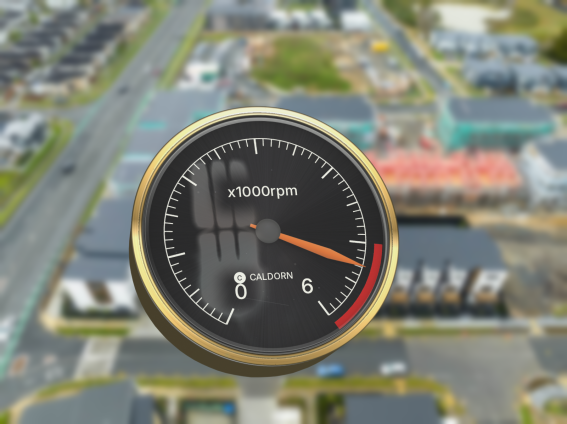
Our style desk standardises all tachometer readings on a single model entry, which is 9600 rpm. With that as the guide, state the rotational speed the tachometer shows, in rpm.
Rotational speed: 5300 rpm
